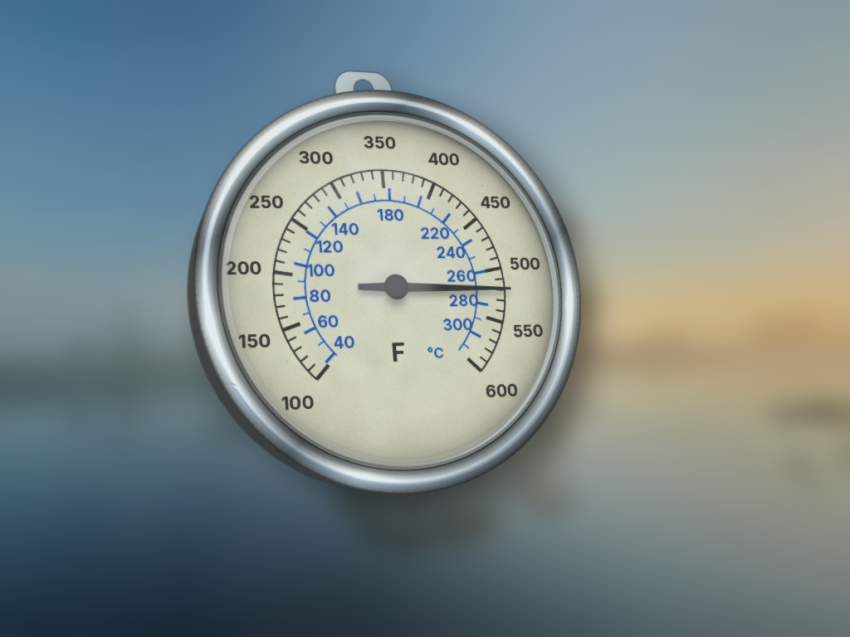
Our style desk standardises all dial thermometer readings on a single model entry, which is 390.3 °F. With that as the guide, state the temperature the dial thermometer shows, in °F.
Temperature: 520 °F
